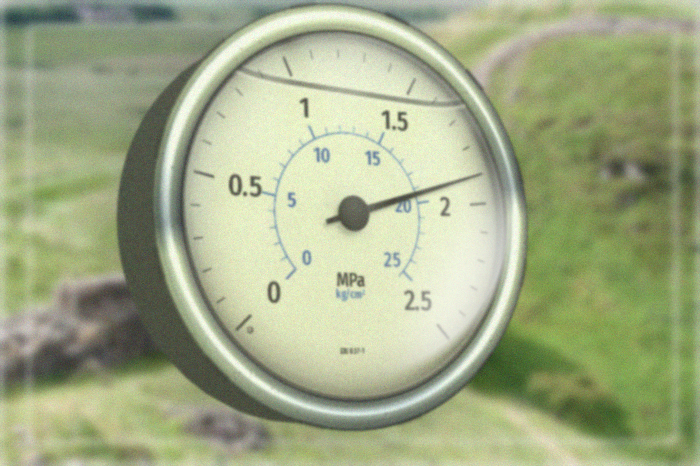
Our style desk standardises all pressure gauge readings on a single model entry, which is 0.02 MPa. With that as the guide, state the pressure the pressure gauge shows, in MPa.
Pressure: 1.9 MPa
